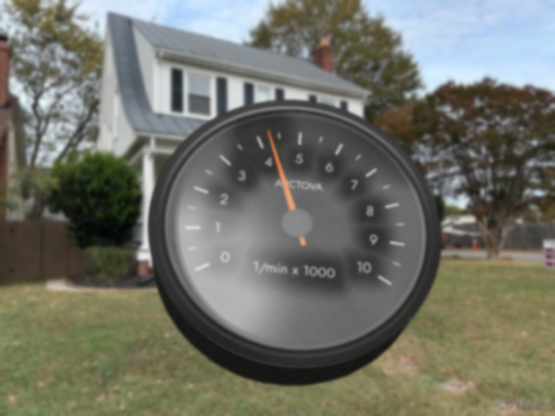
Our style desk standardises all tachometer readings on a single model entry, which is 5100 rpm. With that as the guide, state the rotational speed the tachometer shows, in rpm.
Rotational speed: 4250 rpm
